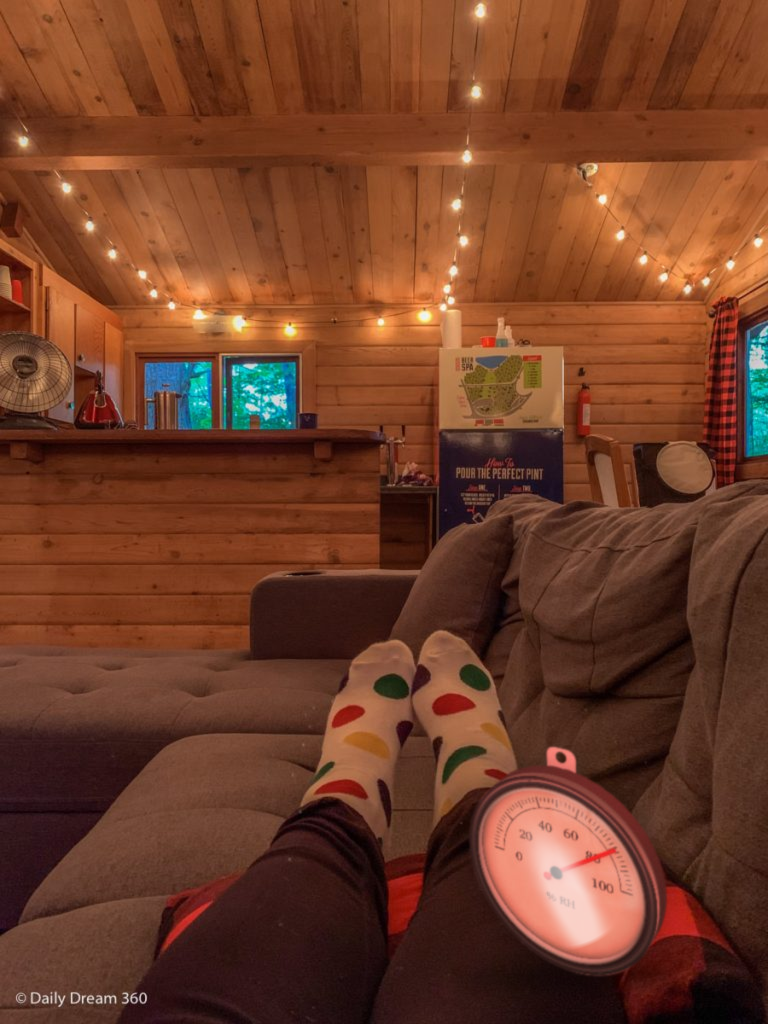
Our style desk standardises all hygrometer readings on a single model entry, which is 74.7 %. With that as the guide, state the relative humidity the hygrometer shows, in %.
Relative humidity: 80 %
